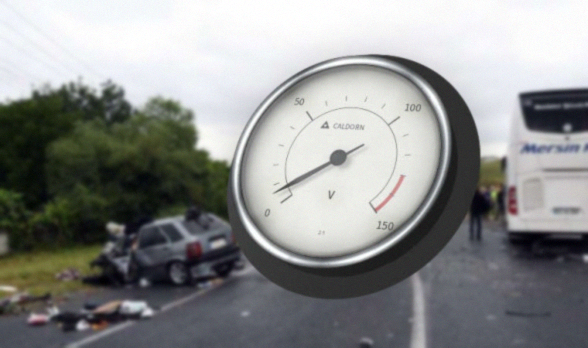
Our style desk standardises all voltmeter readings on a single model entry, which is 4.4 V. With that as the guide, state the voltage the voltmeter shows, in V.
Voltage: 5 V
